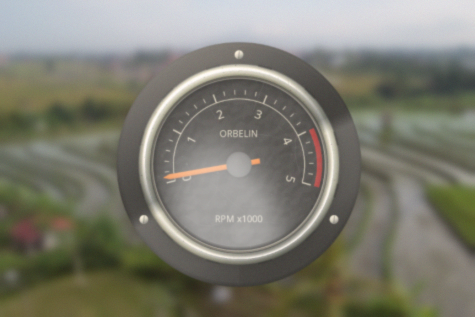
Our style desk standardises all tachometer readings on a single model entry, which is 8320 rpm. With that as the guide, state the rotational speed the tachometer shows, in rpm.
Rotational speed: 100 rpm
